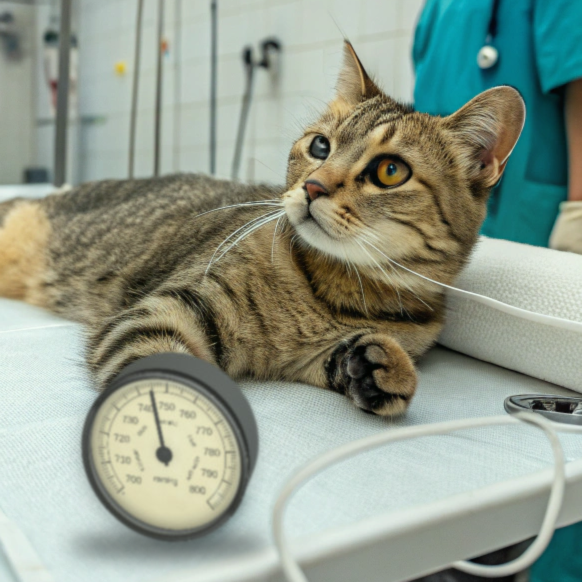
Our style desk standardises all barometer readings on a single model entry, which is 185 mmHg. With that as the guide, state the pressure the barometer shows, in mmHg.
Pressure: 745 mmHg
